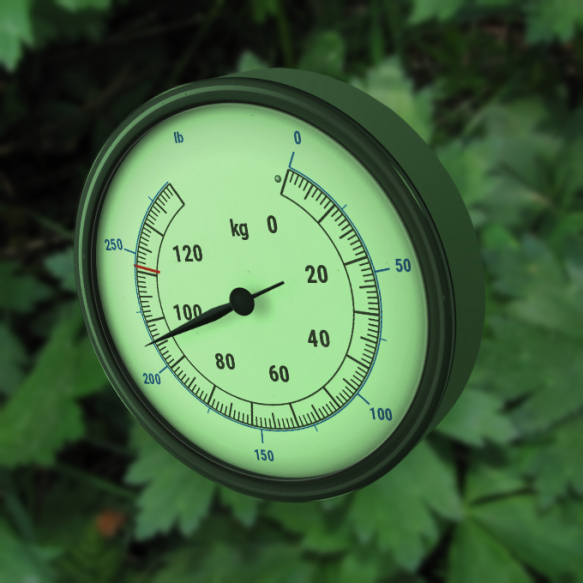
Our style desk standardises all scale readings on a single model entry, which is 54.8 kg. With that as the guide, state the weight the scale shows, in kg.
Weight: 96 kg
